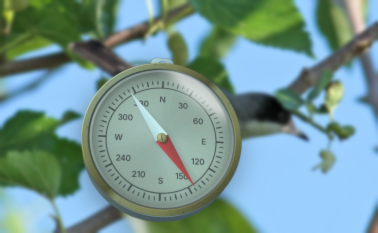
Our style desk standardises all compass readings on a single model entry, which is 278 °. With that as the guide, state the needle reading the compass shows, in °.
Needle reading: 145 °
